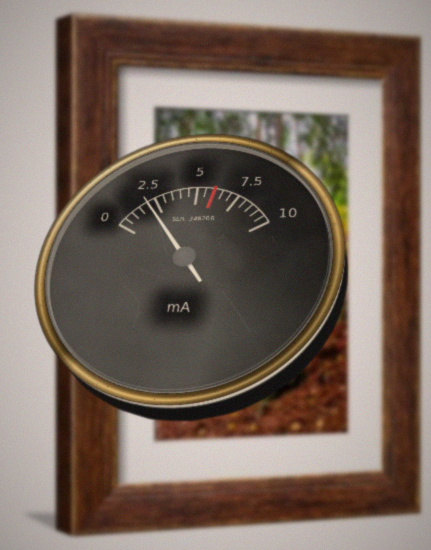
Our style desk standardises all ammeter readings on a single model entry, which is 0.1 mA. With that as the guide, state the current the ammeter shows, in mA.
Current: 2 mA
